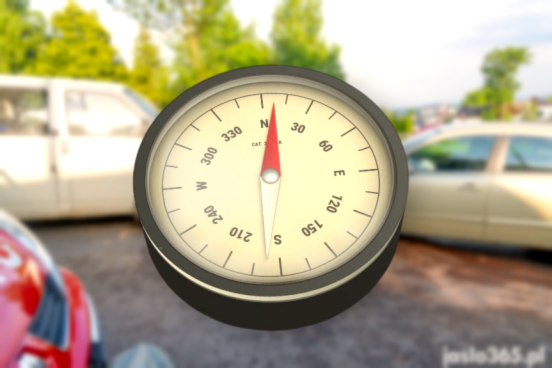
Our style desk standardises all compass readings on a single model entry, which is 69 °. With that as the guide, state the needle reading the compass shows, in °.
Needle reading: 7.5 °
